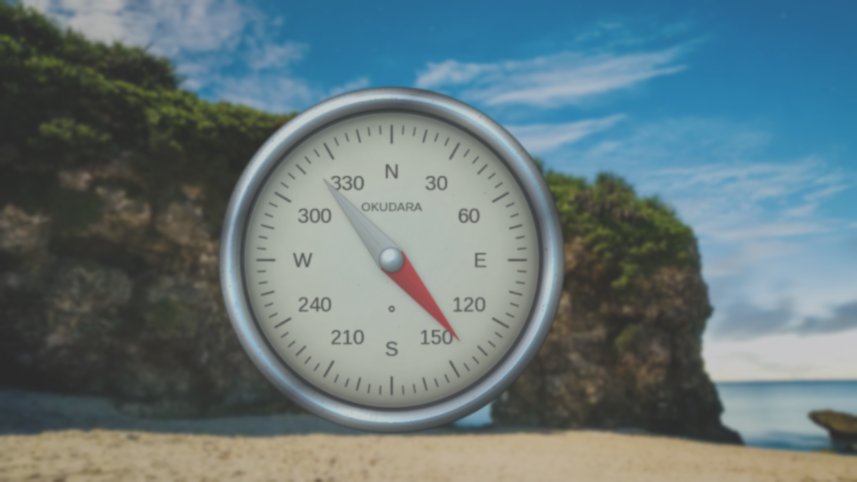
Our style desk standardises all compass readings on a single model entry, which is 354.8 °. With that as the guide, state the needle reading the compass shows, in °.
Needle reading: 140 °
